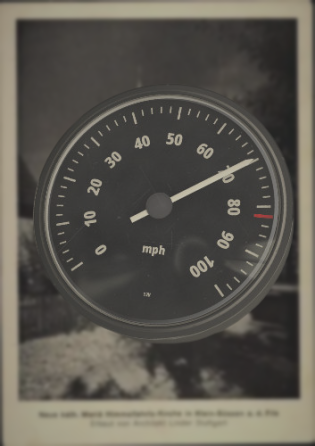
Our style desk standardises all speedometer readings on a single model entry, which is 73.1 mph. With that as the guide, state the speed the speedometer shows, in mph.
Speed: 70 mph
